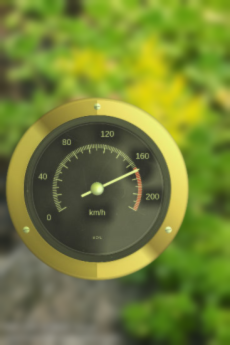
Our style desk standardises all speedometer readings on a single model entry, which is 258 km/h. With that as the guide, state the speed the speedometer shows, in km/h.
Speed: 170 km/h
